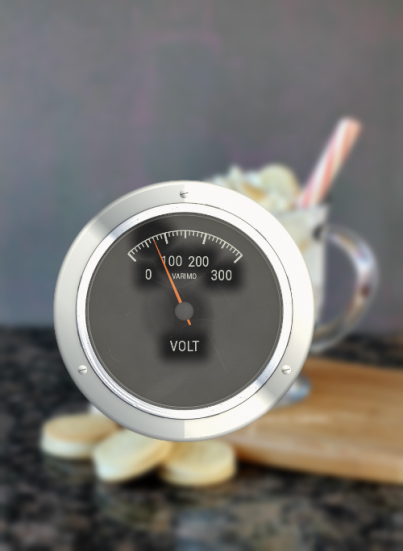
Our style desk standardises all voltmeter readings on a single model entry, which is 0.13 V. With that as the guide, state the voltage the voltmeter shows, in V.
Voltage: 70 V
